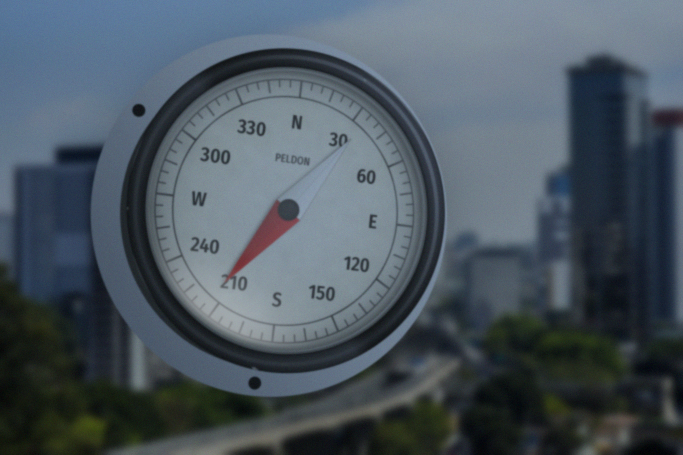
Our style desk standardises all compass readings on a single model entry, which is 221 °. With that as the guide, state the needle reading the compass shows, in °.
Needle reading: 215 °
